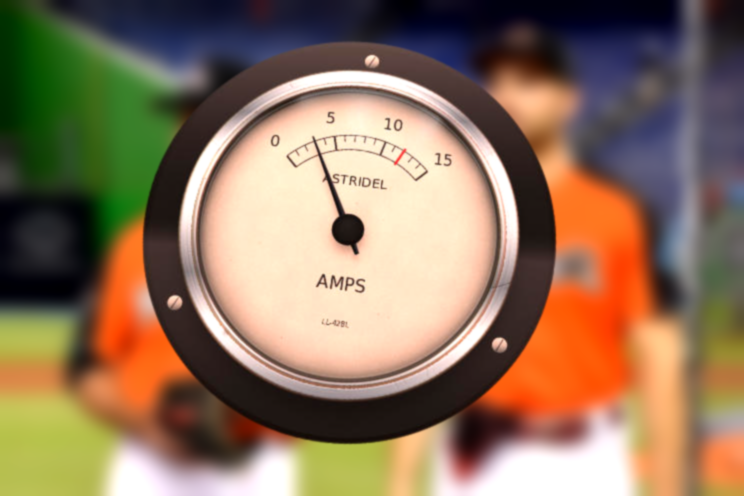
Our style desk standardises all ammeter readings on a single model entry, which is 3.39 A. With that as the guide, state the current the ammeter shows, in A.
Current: 3 A
